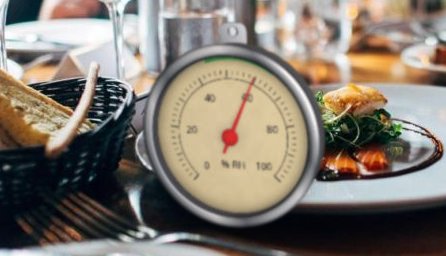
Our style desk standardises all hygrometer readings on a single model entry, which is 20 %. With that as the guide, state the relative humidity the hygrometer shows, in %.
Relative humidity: 60 %
